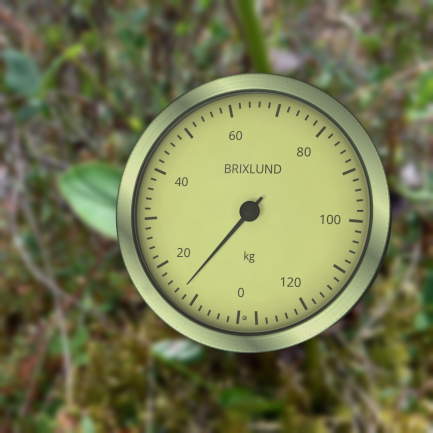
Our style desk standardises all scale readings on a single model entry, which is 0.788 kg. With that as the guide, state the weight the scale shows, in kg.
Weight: 13 kg
